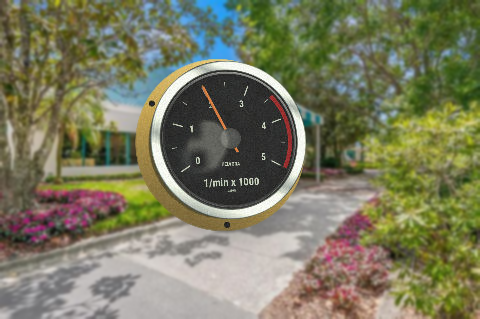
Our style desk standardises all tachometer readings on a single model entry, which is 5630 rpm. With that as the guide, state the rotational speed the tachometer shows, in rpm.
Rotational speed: 2000 rpm
